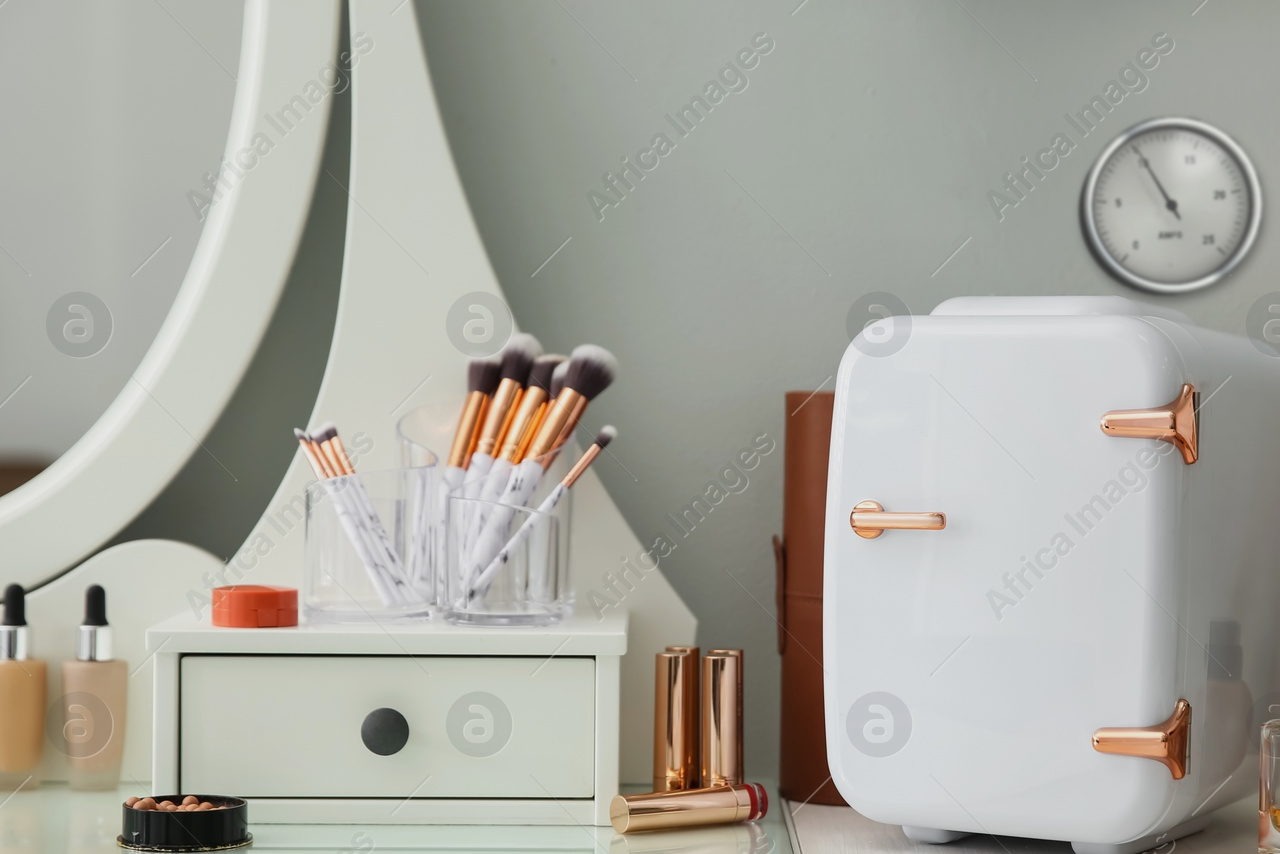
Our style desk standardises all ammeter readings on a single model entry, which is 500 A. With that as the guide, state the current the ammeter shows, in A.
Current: 10 A
